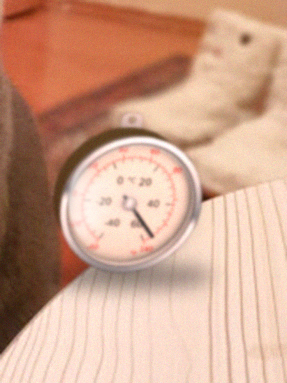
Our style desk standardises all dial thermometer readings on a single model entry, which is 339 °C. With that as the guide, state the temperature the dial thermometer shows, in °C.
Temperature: 56 °C
